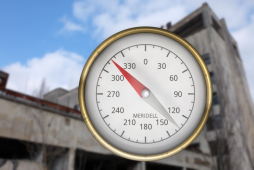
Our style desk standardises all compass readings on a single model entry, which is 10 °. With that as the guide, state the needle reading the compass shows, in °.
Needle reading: 315 °
